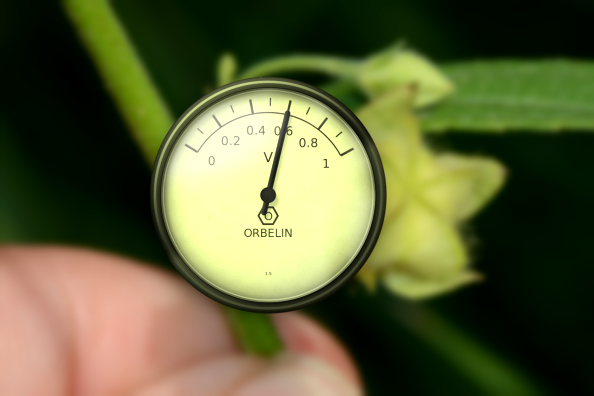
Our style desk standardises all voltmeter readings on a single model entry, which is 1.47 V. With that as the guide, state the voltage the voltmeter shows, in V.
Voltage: 0.6 V
